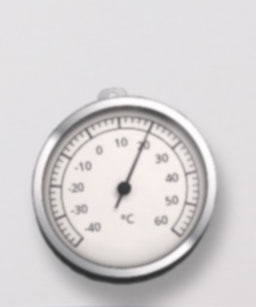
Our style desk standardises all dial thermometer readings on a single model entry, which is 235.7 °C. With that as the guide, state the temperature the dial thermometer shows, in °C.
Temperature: 20 °C
